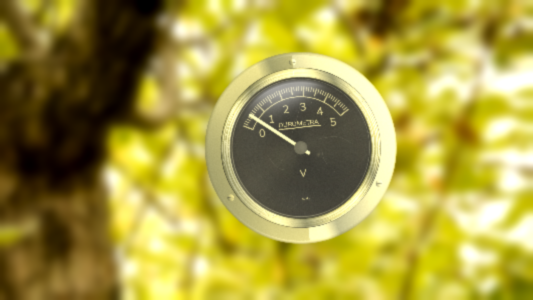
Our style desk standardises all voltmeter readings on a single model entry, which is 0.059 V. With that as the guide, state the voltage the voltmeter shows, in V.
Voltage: 0.5 V
